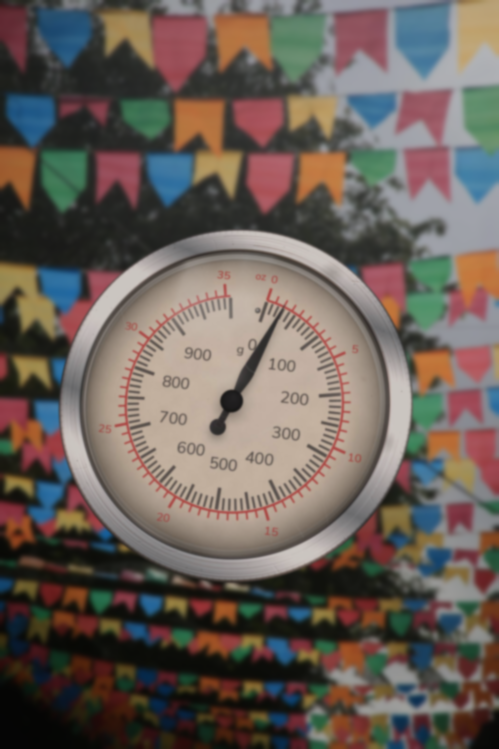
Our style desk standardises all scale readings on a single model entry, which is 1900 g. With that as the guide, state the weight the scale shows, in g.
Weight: 30 g
